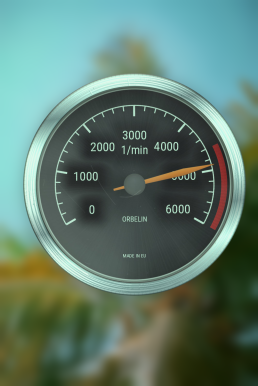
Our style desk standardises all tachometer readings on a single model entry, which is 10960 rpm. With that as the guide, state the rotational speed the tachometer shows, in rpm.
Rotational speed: 4900 rpm
